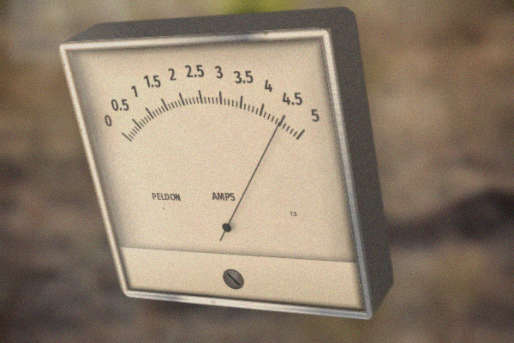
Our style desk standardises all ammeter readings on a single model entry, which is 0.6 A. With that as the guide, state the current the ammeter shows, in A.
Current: 4.5 A
